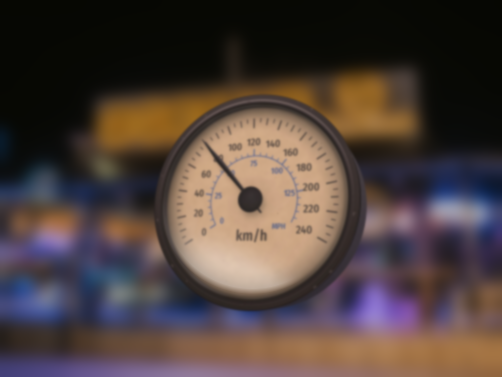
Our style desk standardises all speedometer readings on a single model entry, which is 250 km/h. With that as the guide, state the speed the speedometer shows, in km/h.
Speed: 80 km/h
